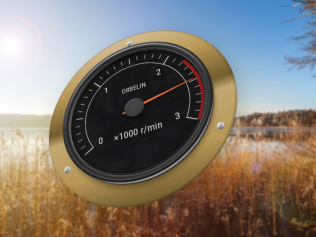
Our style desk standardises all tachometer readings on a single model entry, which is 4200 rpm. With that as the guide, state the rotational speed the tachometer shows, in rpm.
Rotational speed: 2500 rpm
